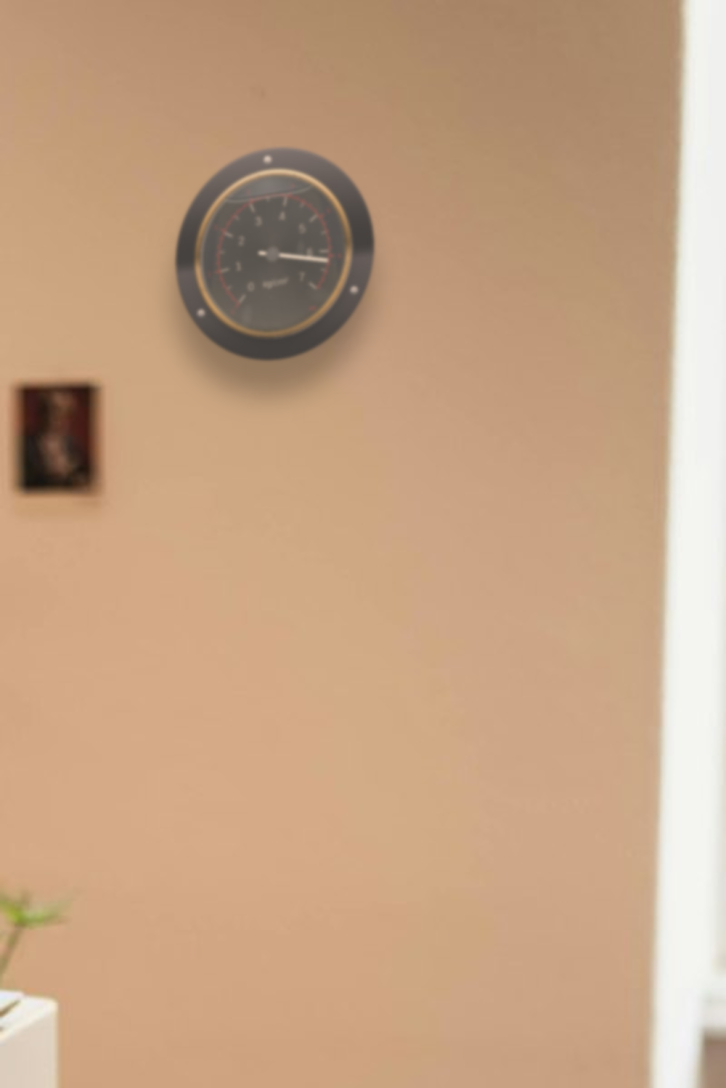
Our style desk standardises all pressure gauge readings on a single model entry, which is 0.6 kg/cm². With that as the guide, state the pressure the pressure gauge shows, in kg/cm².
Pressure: 6.25 kg/cm²
